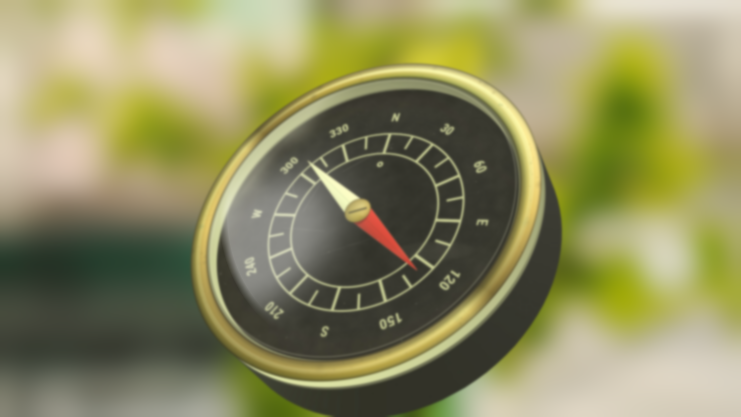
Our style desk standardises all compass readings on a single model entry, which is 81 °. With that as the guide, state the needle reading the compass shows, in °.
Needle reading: 127.5 °
